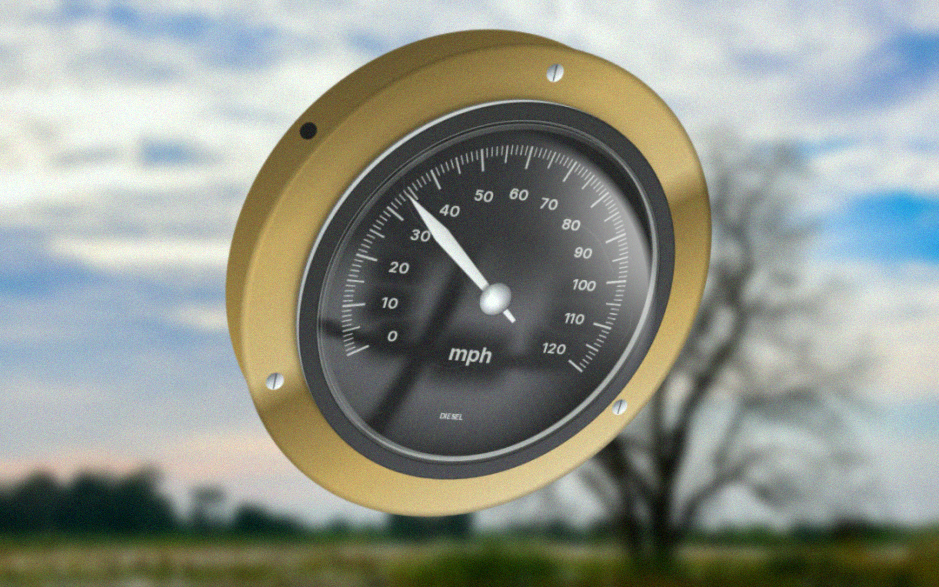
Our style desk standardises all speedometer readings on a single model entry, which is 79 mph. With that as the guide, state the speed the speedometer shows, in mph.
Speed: 34 mph
